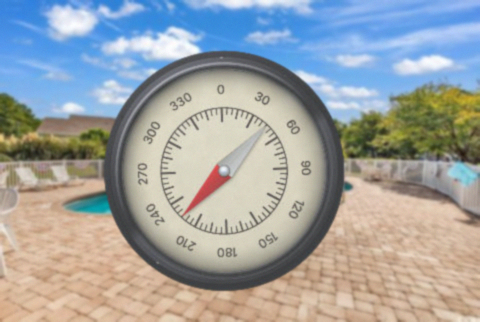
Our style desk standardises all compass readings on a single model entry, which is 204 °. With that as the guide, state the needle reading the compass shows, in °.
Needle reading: 225 °
